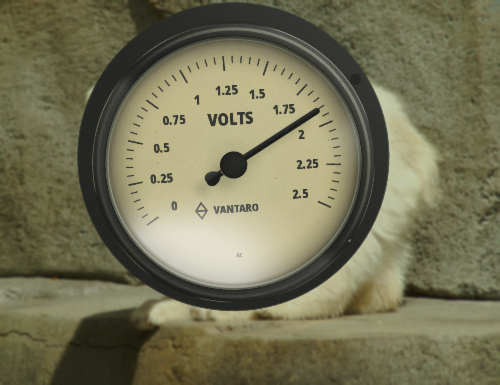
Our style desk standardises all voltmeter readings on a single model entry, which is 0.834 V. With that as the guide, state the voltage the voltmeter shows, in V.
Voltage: 1.9 V
